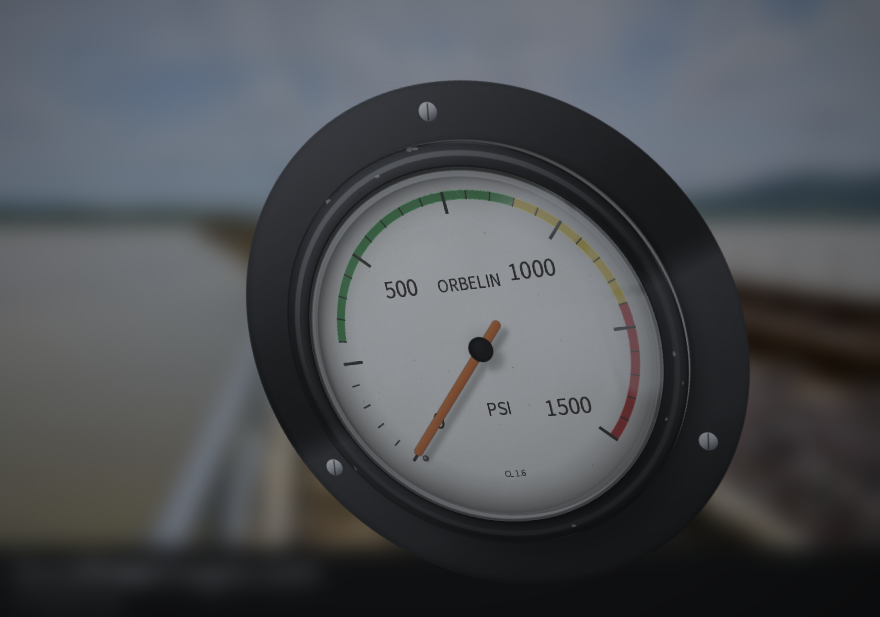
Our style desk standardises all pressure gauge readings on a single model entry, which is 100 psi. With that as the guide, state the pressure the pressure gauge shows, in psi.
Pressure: 0 psi
